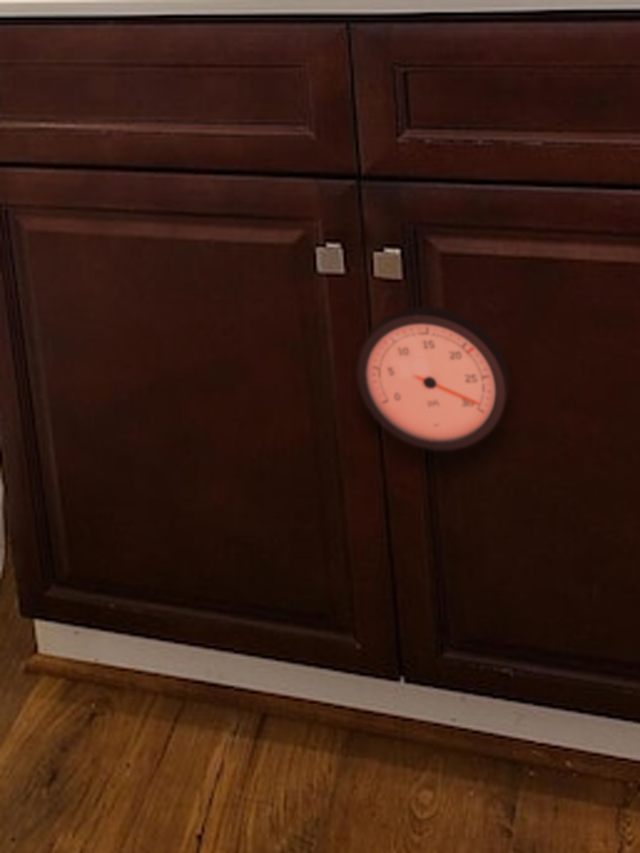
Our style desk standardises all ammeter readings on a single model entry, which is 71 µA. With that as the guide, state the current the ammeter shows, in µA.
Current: 29 µA
